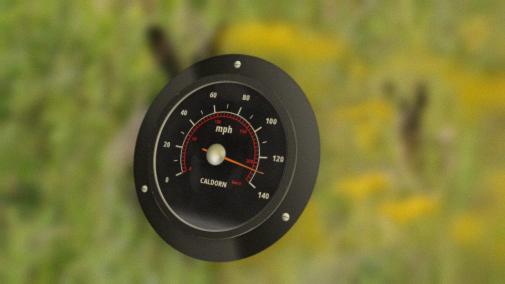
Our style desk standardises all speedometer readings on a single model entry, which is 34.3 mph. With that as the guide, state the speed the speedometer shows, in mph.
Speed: 130 mph
